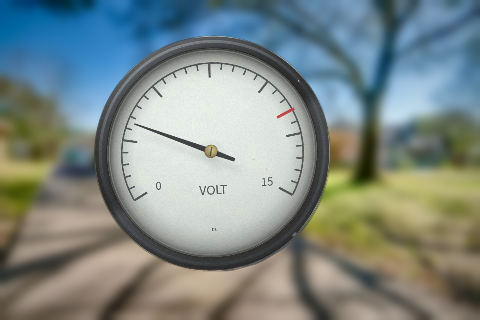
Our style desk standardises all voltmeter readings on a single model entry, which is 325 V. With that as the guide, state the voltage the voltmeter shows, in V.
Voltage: 3.25 V
